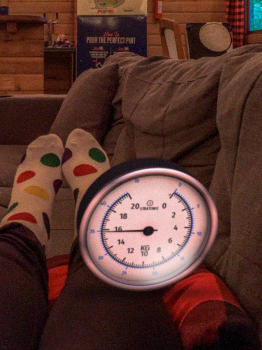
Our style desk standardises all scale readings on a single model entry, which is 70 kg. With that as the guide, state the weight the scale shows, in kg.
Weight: 16 kg
